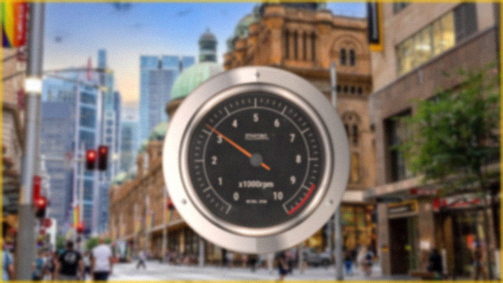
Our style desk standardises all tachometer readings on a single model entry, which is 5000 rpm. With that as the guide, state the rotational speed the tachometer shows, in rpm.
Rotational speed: 3200 rpm
